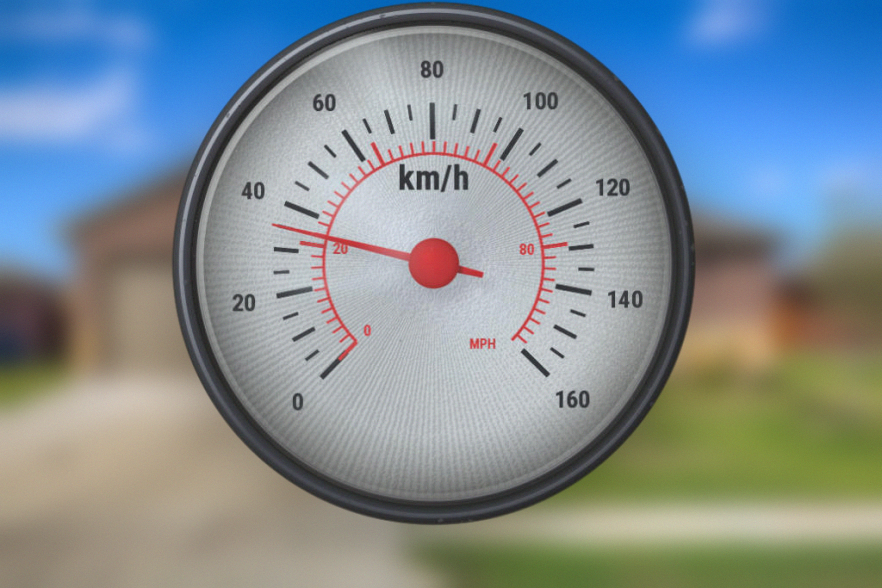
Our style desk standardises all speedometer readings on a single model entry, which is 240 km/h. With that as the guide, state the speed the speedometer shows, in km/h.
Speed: 35 km/h
